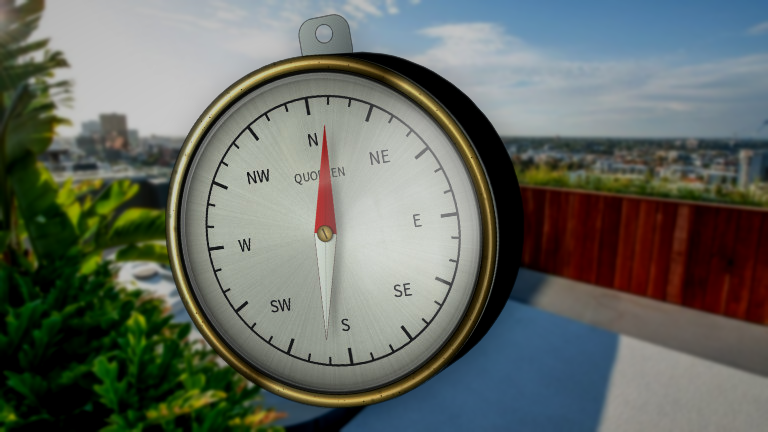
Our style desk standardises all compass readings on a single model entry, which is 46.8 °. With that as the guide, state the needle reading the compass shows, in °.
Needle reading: 10 °
